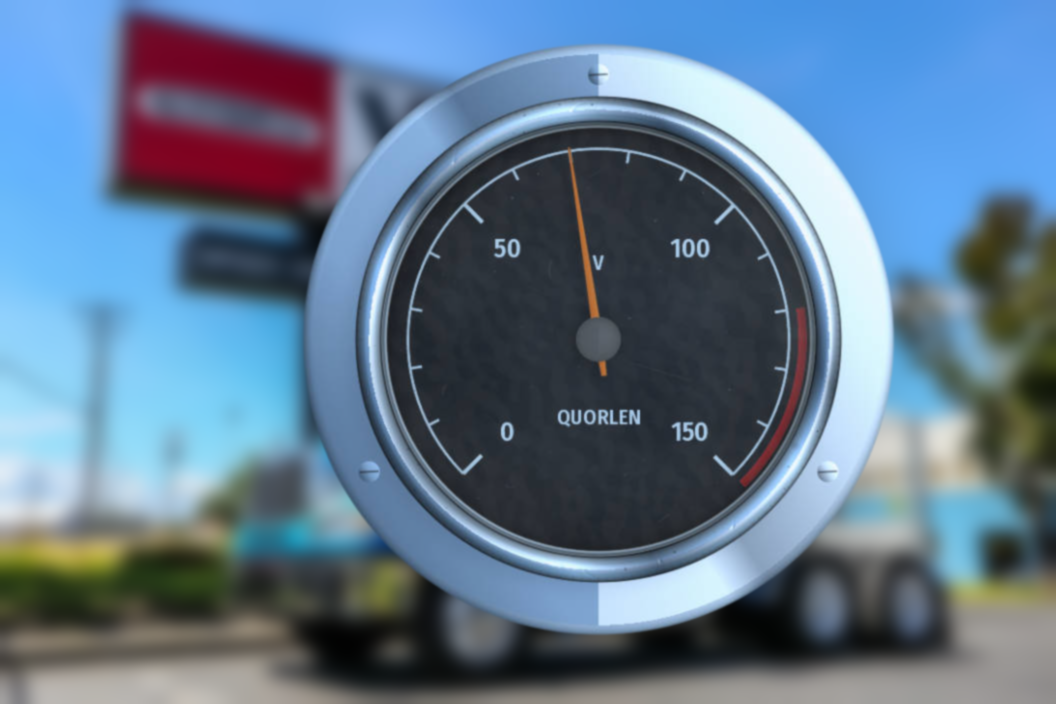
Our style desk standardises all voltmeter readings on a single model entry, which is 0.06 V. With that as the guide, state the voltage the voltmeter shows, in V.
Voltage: 70 V
